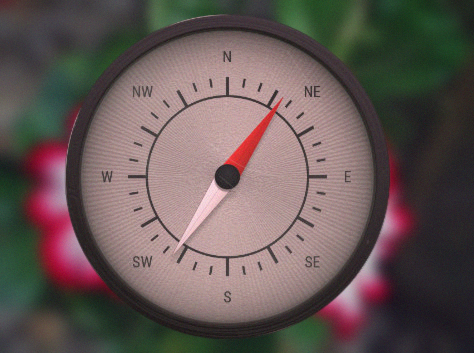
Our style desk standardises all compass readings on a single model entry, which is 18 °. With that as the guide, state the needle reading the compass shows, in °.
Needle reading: 35 °
